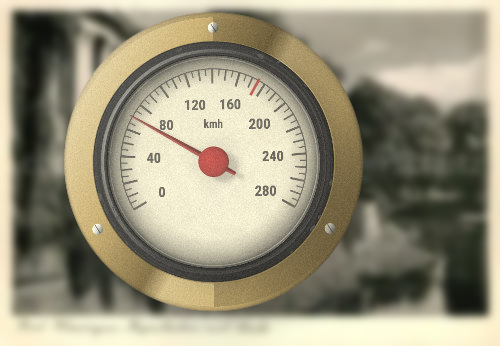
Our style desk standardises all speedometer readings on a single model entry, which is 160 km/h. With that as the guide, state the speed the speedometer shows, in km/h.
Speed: 70 km/h
